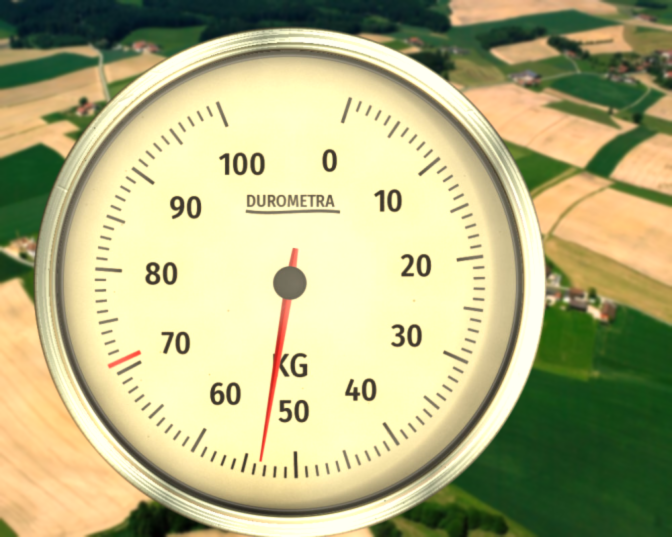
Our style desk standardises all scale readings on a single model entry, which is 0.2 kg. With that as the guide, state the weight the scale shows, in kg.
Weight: 53.5 kg
